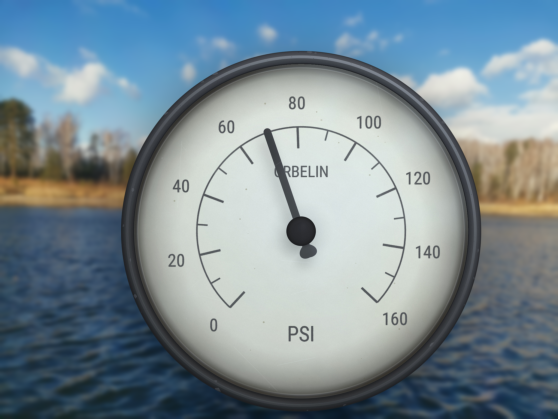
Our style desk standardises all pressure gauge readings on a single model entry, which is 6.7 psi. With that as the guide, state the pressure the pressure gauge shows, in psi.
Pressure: 70 psi
